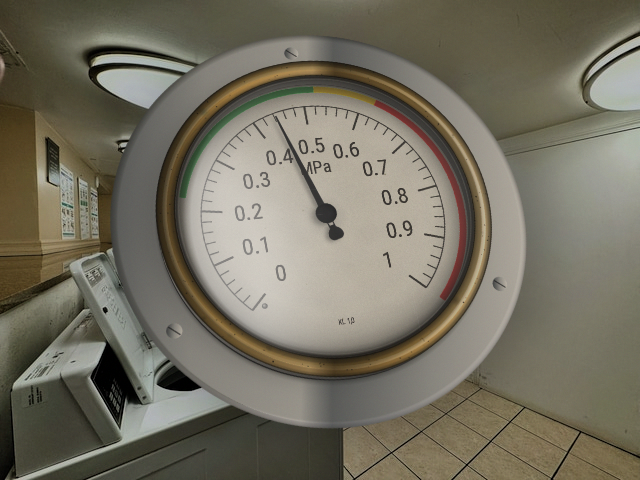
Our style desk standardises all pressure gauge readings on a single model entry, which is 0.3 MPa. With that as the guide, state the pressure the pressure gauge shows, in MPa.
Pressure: 0.44 MPa
